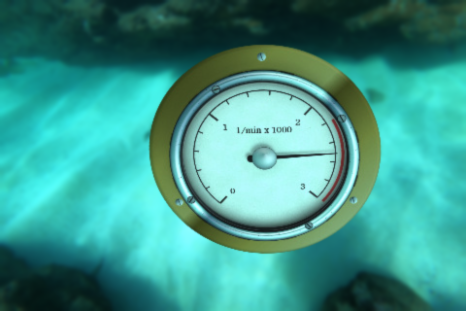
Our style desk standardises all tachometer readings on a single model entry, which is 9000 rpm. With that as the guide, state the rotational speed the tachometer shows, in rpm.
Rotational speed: 2500 rpm
